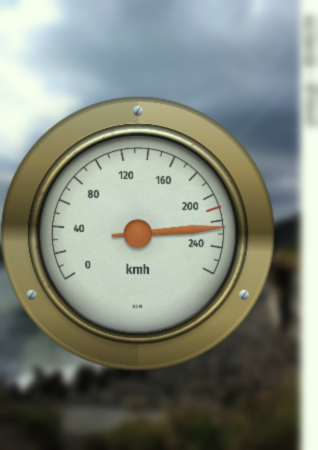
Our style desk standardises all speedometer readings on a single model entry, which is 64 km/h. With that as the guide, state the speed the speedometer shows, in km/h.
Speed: 225 km/h
